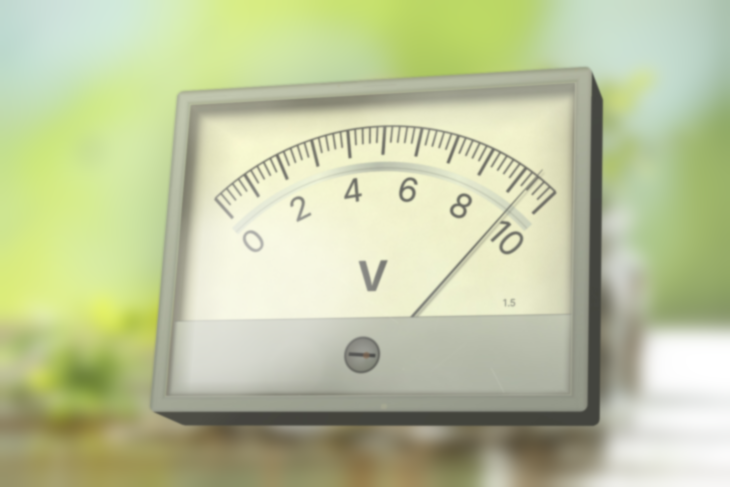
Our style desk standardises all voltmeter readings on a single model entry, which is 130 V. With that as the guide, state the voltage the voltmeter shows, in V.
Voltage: 9.4 V
